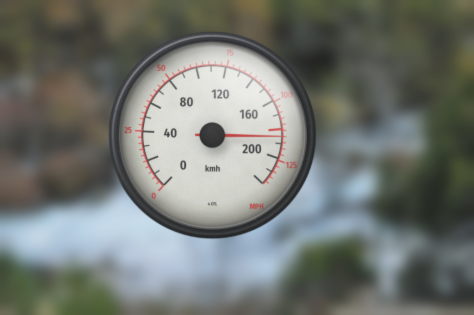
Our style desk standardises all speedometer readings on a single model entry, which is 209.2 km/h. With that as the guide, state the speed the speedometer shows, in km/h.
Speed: 185 km/h
